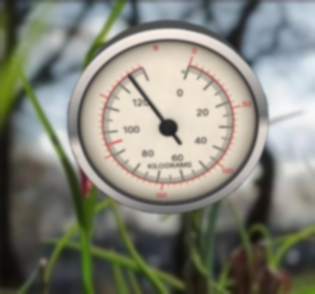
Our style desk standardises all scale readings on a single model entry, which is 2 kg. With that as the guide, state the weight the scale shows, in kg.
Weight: 125 kg
